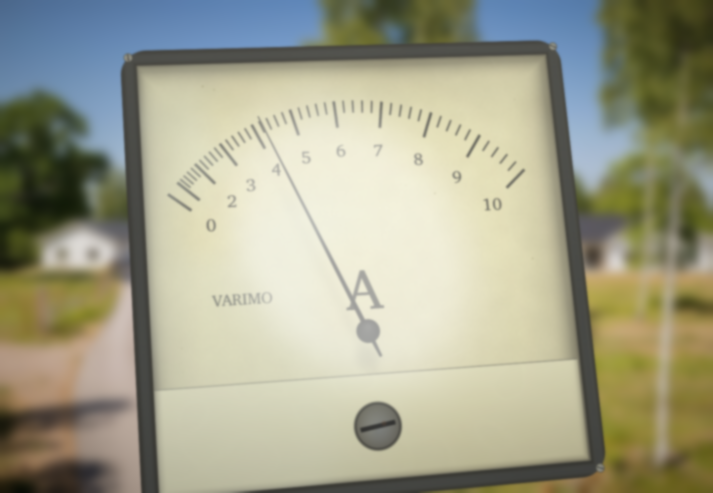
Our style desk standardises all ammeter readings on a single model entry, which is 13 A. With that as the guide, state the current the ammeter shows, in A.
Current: 4.2 A
